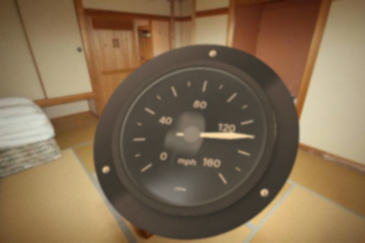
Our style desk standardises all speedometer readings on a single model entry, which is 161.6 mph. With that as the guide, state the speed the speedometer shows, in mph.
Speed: 130 mph
